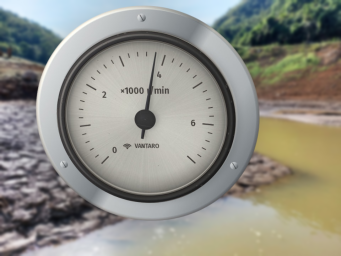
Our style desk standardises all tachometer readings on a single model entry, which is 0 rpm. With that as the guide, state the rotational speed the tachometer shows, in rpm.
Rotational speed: 3800 rpm
